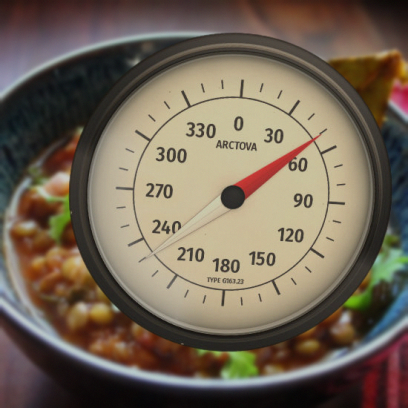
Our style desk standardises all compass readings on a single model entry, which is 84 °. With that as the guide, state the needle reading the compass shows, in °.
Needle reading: 50 °
